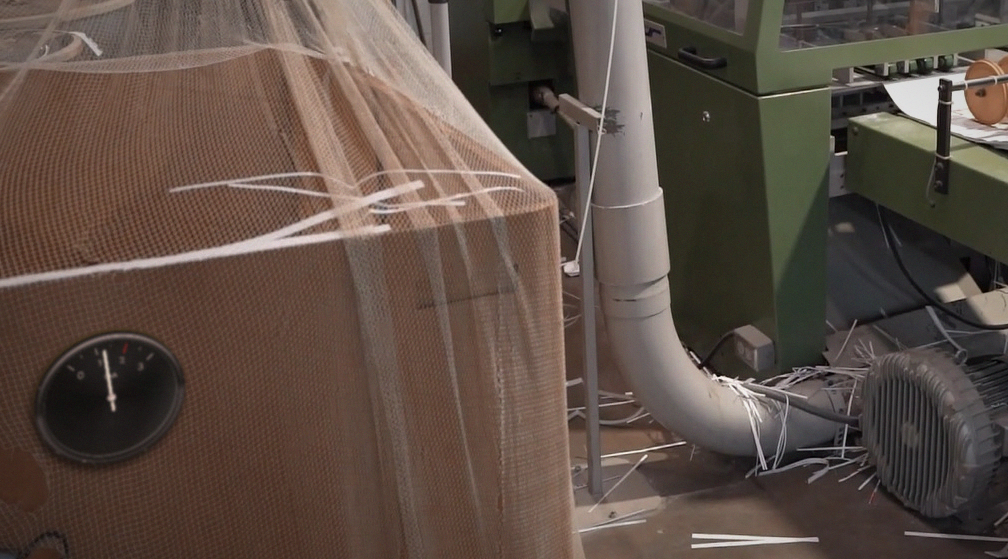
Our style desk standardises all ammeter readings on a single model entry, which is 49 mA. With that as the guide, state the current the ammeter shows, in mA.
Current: 1.25 mA
